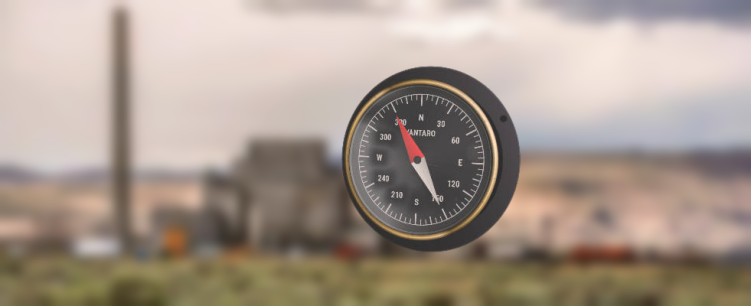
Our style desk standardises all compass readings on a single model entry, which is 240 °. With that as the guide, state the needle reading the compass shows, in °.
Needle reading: 330 °
